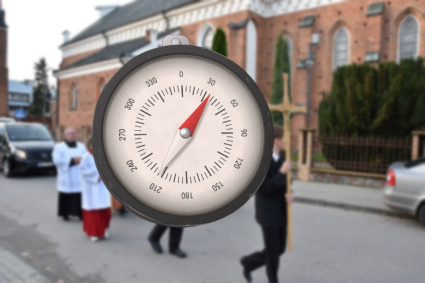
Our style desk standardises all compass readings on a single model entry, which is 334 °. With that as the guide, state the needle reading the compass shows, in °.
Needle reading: 35 °
